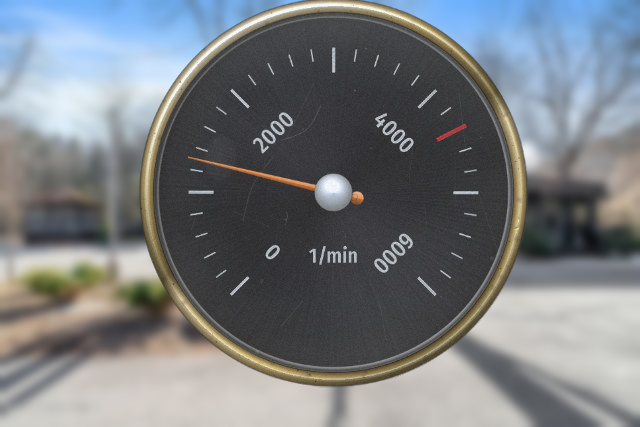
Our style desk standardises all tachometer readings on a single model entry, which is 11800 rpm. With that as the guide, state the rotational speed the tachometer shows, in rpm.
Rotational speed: 1300 rpm
